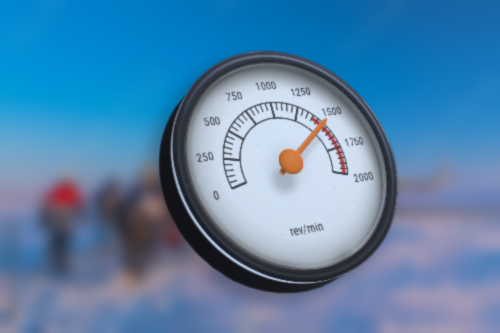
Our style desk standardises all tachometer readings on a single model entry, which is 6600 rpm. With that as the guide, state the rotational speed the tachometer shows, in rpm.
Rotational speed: 1500 rpm
